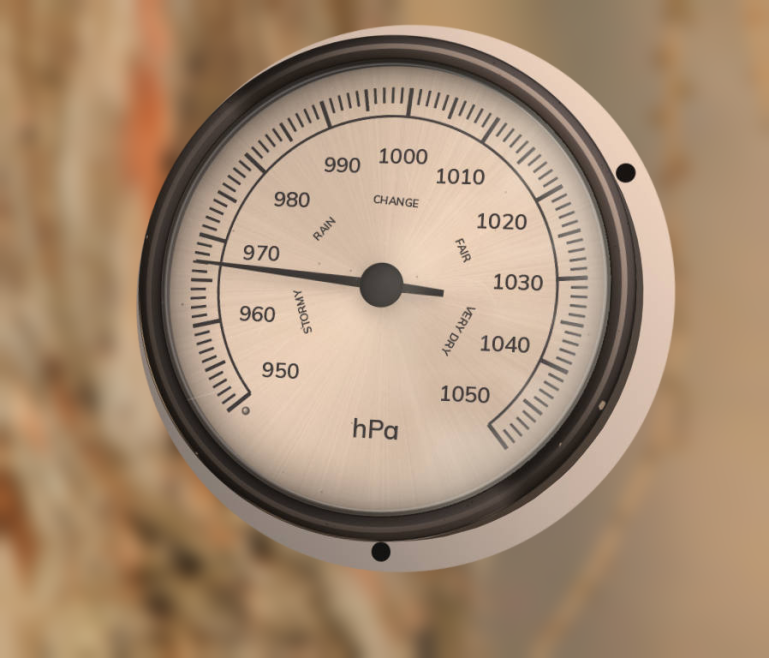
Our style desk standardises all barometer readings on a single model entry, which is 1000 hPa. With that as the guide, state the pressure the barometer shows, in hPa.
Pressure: 967 hPa
